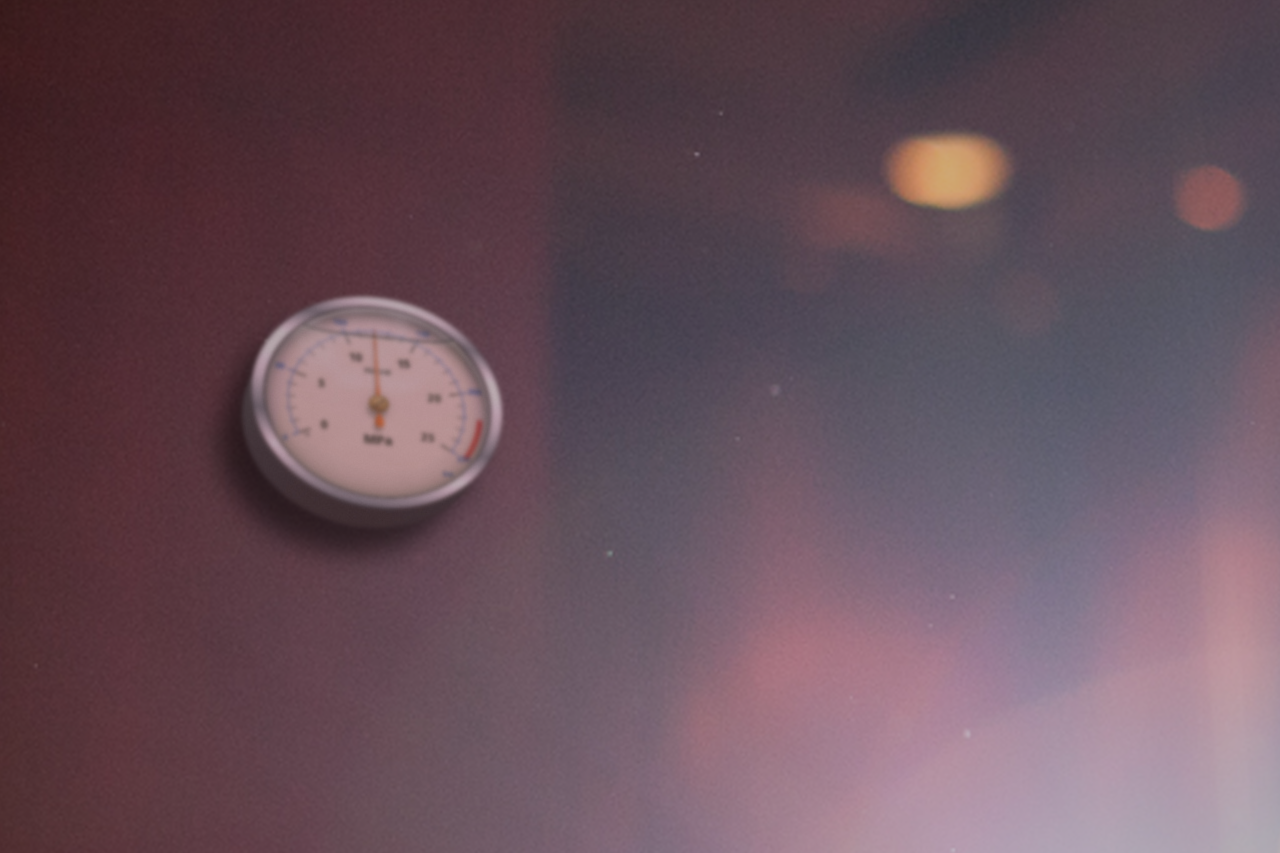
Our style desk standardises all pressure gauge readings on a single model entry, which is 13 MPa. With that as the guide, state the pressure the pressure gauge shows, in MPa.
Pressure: 12 MPa
